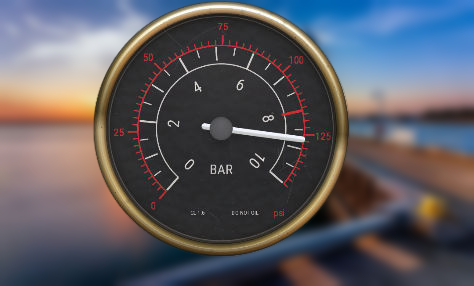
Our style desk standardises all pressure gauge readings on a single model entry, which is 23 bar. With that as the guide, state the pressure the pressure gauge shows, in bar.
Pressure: 8.75 bar
